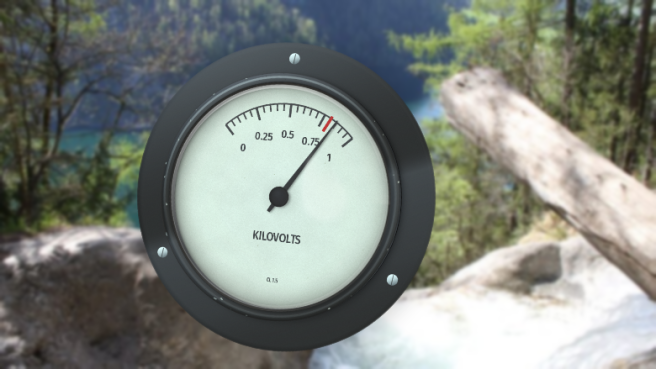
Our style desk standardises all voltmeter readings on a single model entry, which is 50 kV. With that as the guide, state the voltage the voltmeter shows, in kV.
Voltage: 0.85 kV
